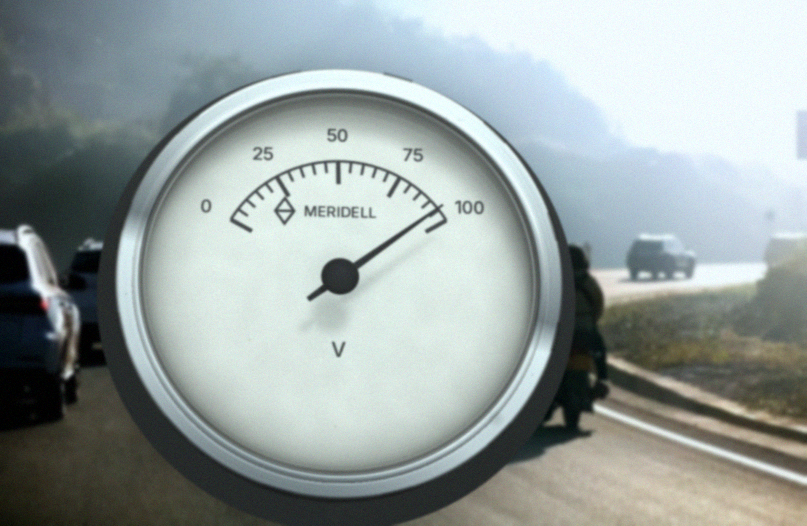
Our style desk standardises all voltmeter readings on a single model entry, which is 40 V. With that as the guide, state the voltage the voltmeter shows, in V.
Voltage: 95 V
